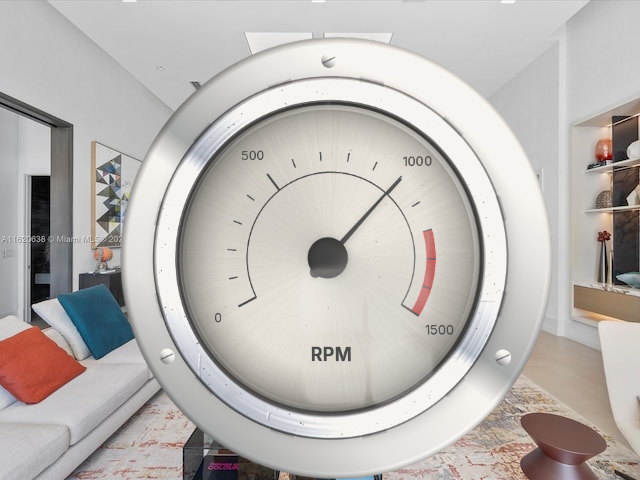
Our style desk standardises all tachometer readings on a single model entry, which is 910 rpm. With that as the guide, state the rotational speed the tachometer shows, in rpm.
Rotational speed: 1000 rpm
